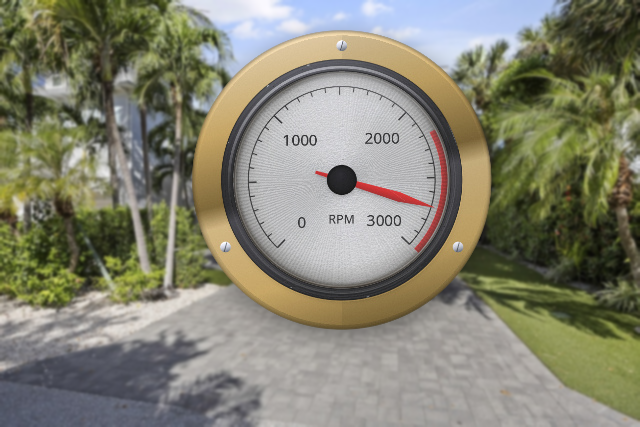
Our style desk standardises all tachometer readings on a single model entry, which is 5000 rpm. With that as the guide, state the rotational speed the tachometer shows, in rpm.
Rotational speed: 2700 rpm
